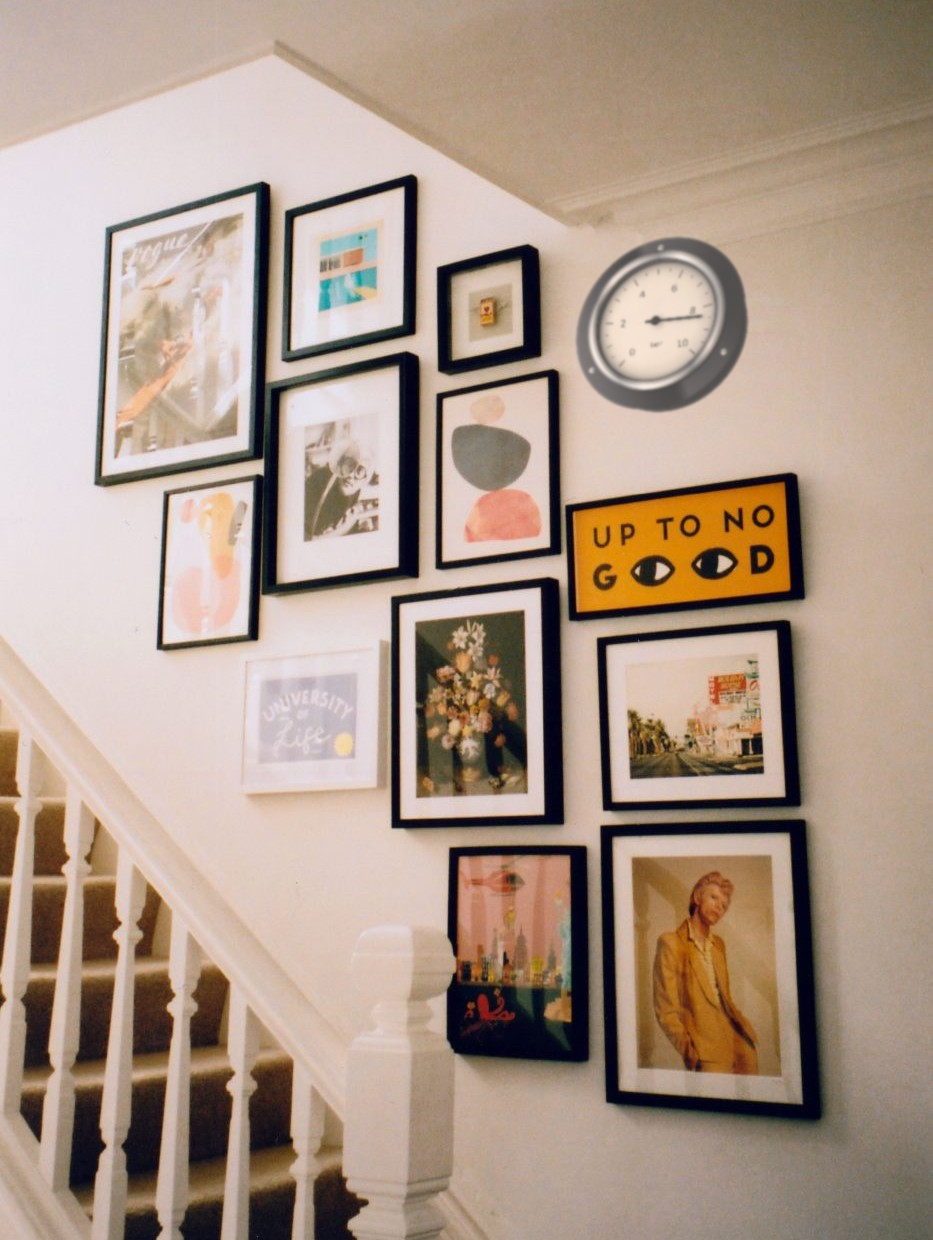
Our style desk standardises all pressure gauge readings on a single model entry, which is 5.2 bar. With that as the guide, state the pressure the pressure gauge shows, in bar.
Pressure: 8.5 bar
